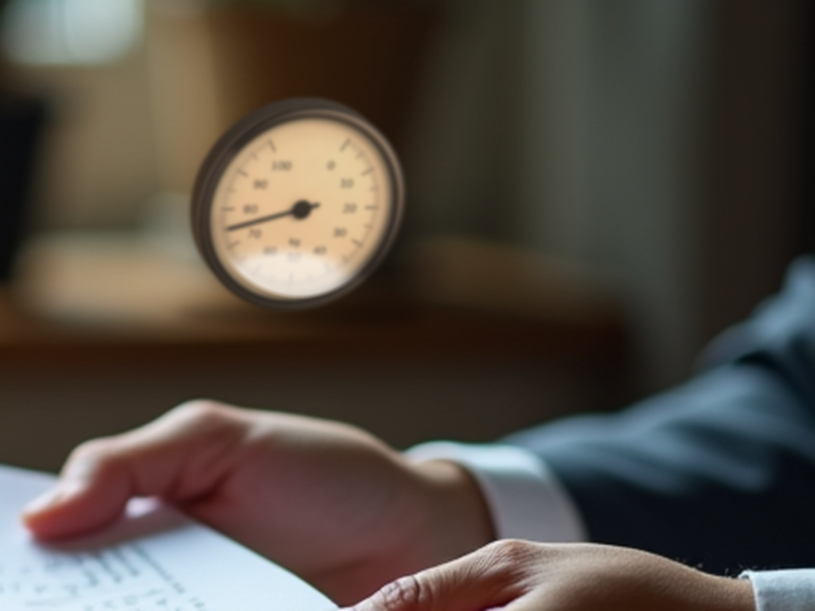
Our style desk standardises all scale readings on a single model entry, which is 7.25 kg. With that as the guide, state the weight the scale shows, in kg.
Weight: 75 kg
